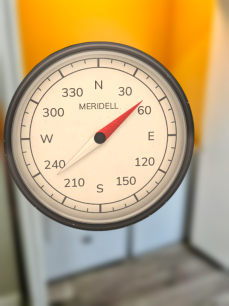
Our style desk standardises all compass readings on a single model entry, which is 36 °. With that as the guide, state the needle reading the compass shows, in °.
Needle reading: 50 °
